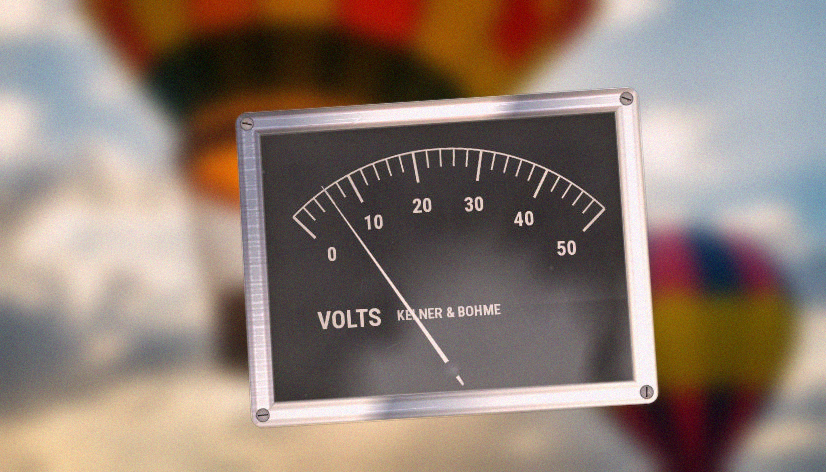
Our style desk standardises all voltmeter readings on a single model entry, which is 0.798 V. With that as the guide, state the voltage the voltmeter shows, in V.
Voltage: 6 V
